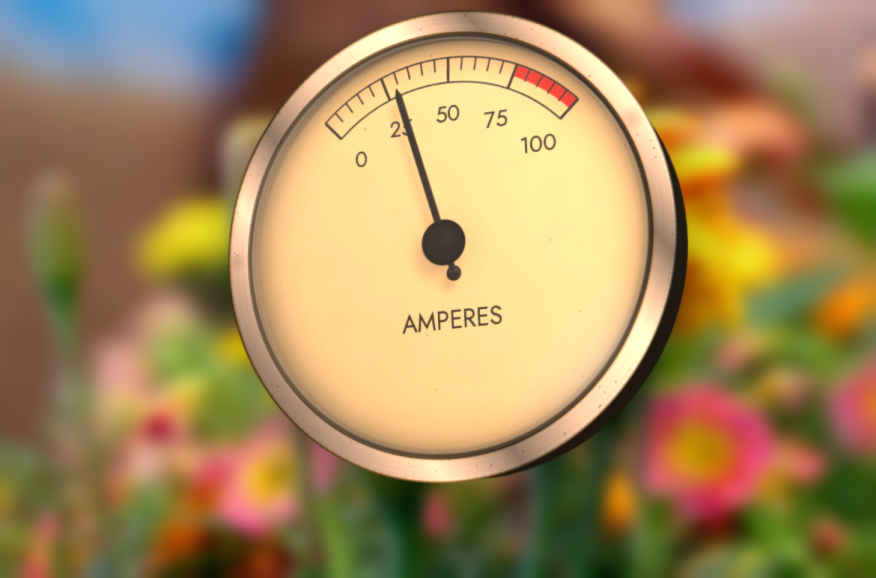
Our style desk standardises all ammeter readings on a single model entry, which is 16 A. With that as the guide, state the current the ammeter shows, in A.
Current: 30 A
